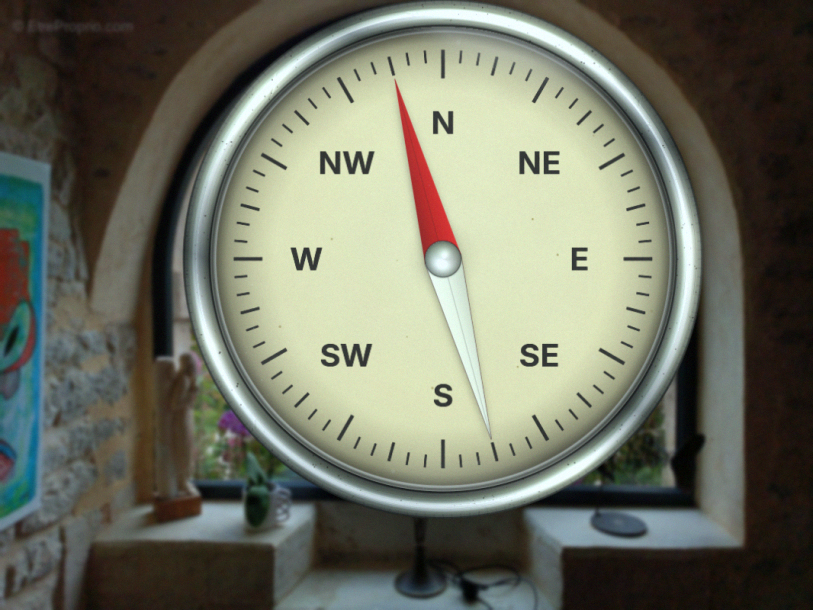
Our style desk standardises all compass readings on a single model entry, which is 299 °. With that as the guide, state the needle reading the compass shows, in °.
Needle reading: 345 °
